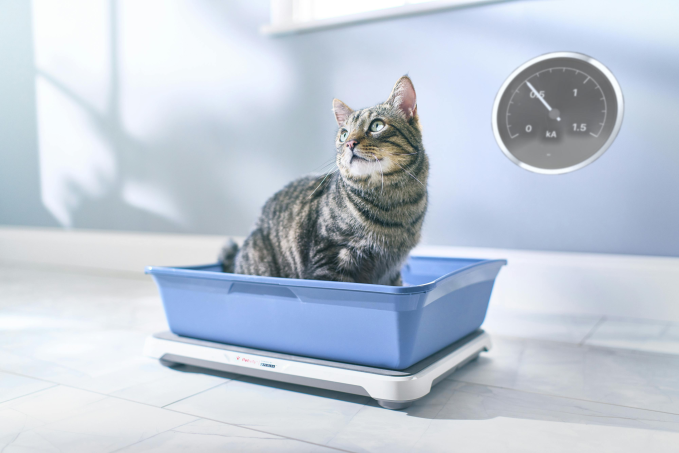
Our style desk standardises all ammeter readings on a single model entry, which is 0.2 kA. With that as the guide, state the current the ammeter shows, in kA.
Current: 0.5 kA
